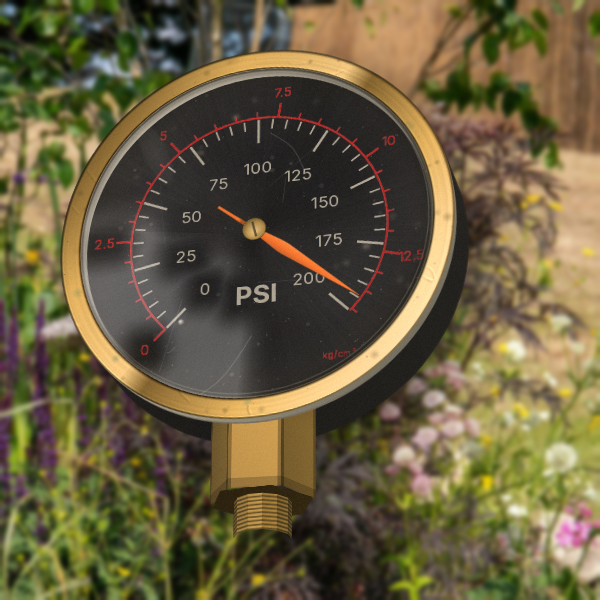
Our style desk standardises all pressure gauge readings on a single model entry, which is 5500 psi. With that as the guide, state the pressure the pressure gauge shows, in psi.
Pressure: 195 psi
